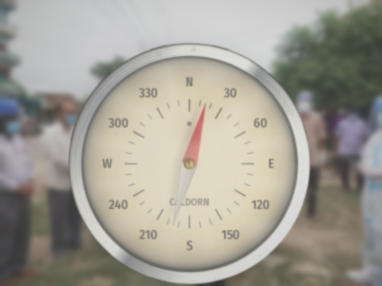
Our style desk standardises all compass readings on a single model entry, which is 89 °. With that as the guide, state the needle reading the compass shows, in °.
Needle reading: 15 °
